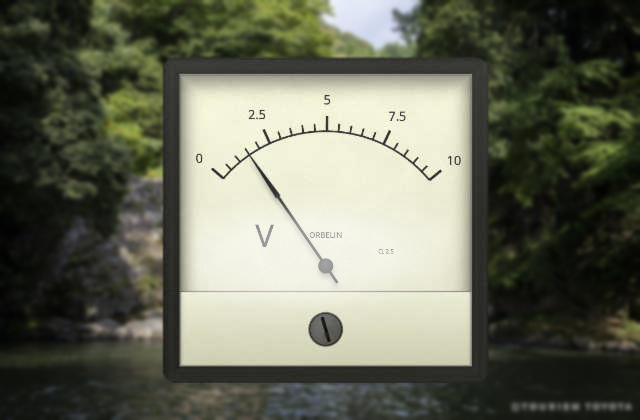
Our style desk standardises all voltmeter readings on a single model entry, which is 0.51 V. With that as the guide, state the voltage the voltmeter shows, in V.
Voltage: 1.5 V
